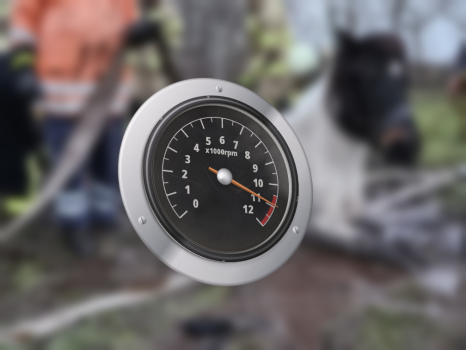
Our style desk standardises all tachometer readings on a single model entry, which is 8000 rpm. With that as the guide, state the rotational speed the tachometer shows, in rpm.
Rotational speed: 11000 rpm
